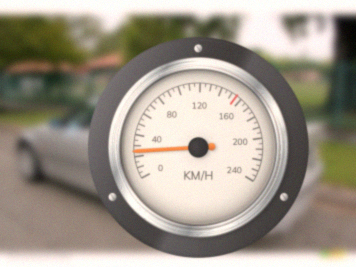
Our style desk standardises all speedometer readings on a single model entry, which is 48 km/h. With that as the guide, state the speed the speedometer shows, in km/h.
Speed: 25 km/h
